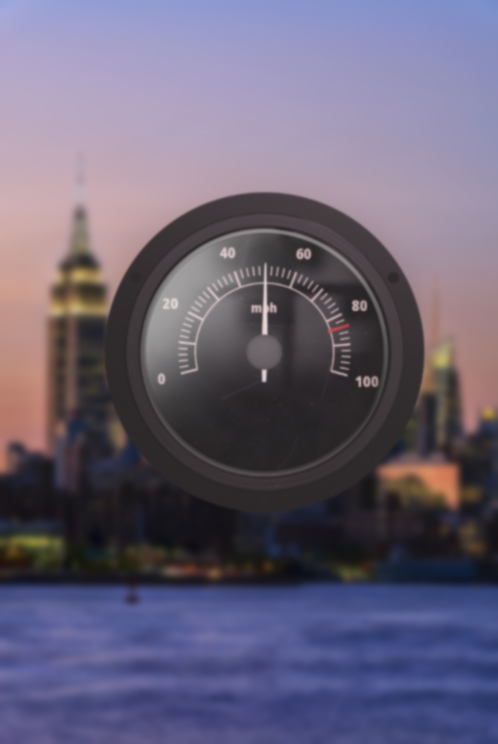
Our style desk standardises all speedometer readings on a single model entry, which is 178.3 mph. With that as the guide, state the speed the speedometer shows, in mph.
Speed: 50 mph
